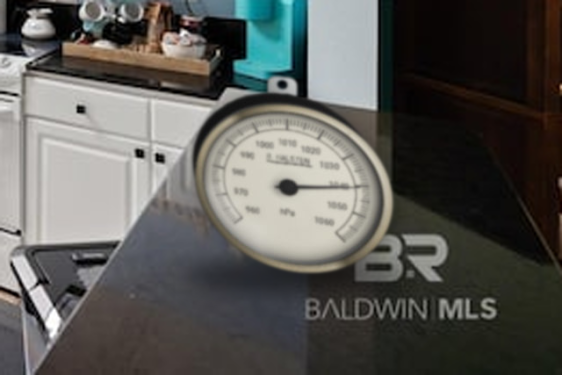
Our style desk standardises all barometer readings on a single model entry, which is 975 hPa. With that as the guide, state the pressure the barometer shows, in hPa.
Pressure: 1040 hPa
